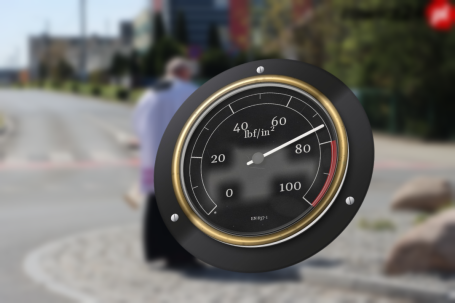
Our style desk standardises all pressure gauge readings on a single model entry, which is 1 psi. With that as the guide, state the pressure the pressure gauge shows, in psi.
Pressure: 75 psi
